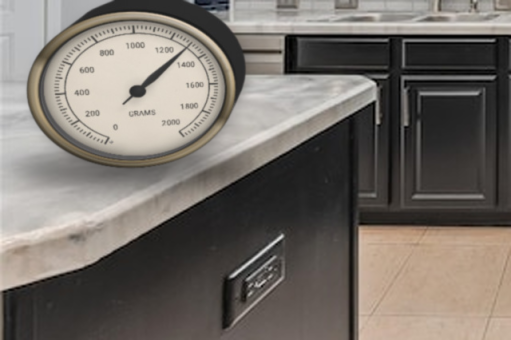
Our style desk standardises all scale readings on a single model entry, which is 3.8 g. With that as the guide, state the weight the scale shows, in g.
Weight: 1300 g
